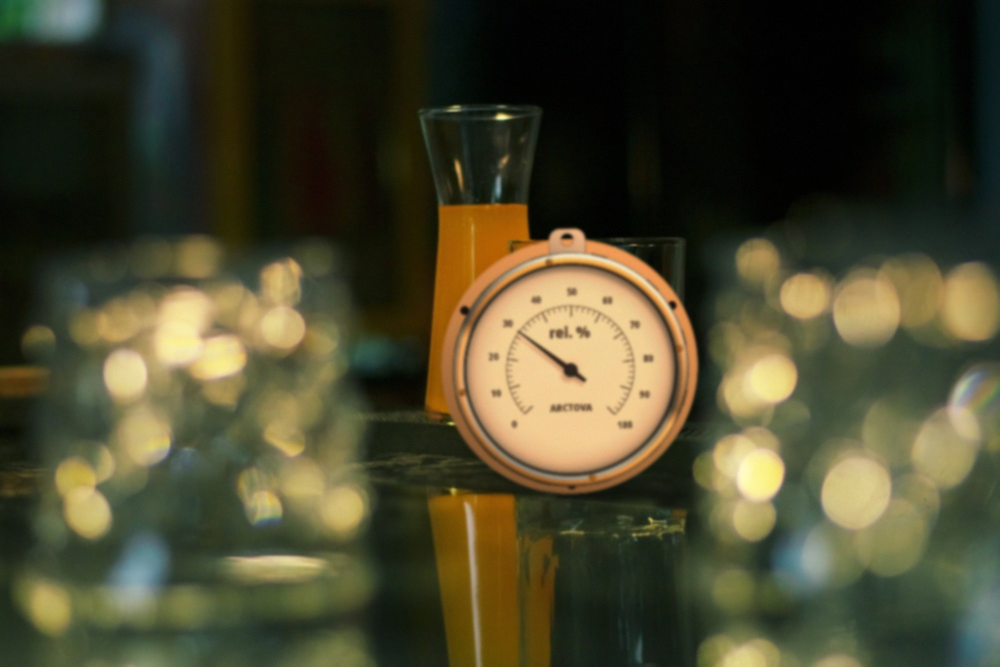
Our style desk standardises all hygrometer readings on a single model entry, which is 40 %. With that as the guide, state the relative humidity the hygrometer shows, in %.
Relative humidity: 30 %
